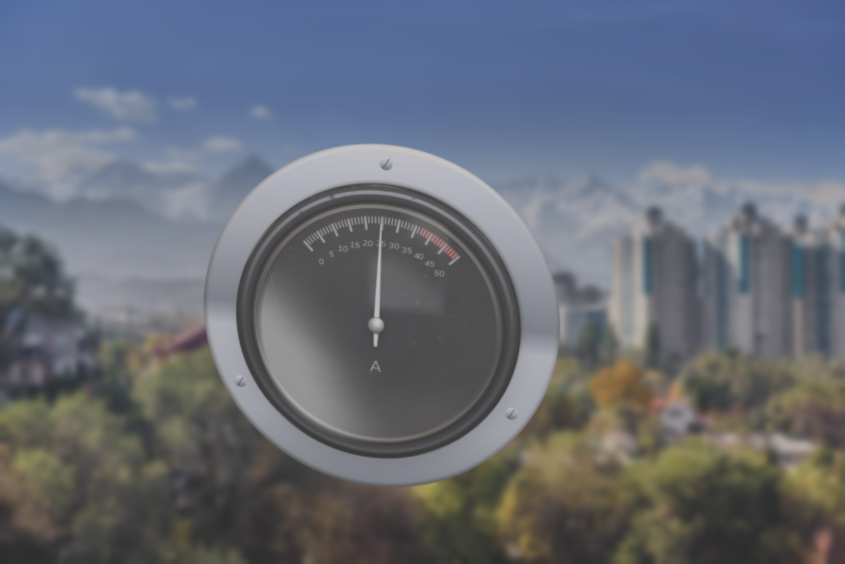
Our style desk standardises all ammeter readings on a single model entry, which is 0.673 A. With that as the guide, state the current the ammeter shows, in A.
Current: 25 A
